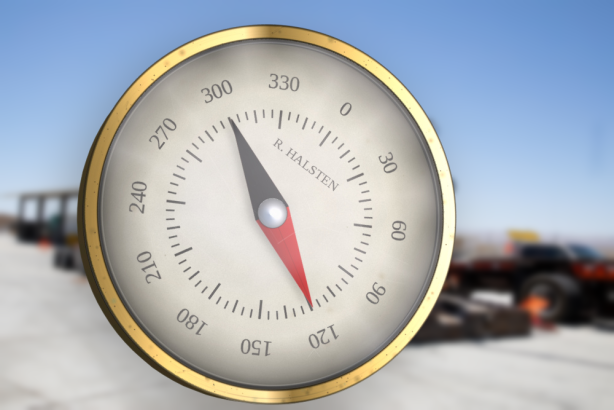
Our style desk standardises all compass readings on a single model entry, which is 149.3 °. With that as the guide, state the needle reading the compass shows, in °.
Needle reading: 120 °
